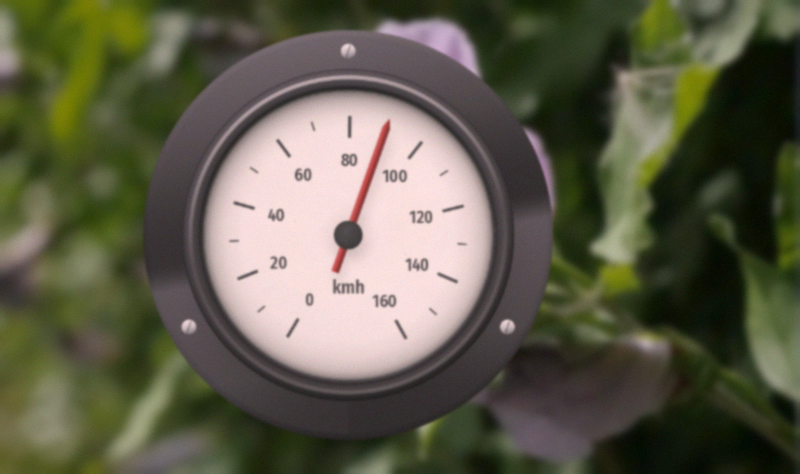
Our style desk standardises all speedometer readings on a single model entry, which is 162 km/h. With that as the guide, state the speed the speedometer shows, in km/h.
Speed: 90 km/h
